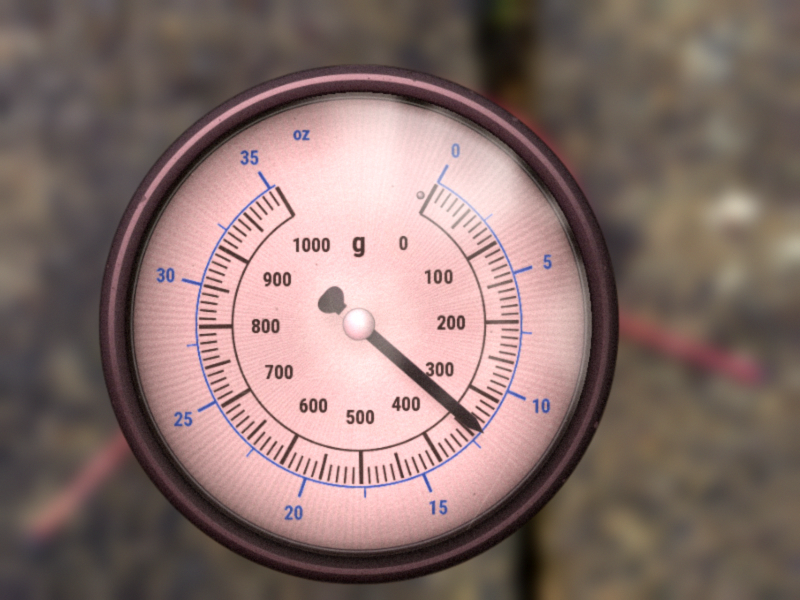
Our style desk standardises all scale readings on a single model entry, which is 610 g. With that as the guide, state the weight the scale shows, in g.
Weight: 340 g
